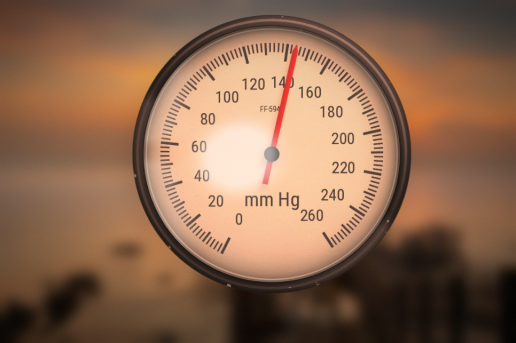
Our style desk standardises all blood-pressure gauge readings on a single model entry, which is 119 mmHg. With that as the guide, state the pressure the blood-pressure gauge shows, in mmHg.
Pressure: 144 mmHg
